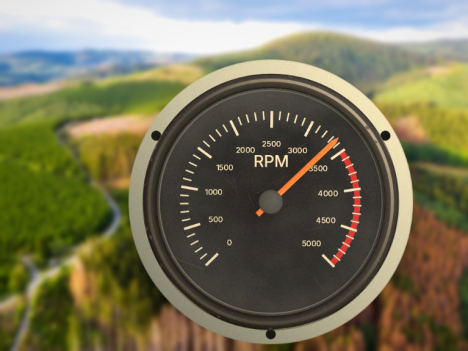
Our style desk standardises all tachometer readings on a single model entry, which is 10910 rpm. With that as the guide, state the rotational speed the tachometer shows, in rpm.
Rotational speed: 3350 rpm
